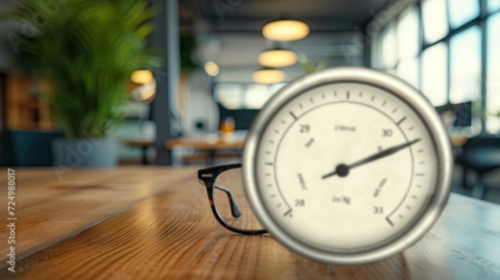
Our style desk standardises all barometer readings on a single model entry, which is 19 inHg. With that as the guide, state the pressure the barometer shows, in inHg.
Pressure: 30.2 inHg
